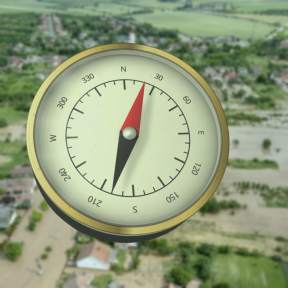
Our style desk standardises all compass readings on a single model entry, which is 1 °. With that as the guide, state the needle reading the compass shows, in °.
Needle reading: 20 °
